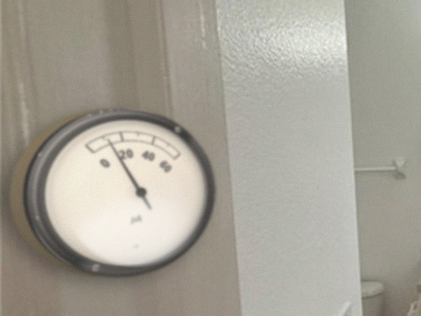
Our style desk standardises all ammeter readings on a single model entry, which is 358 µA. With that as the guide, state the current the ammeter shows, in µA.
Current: 10 µA
